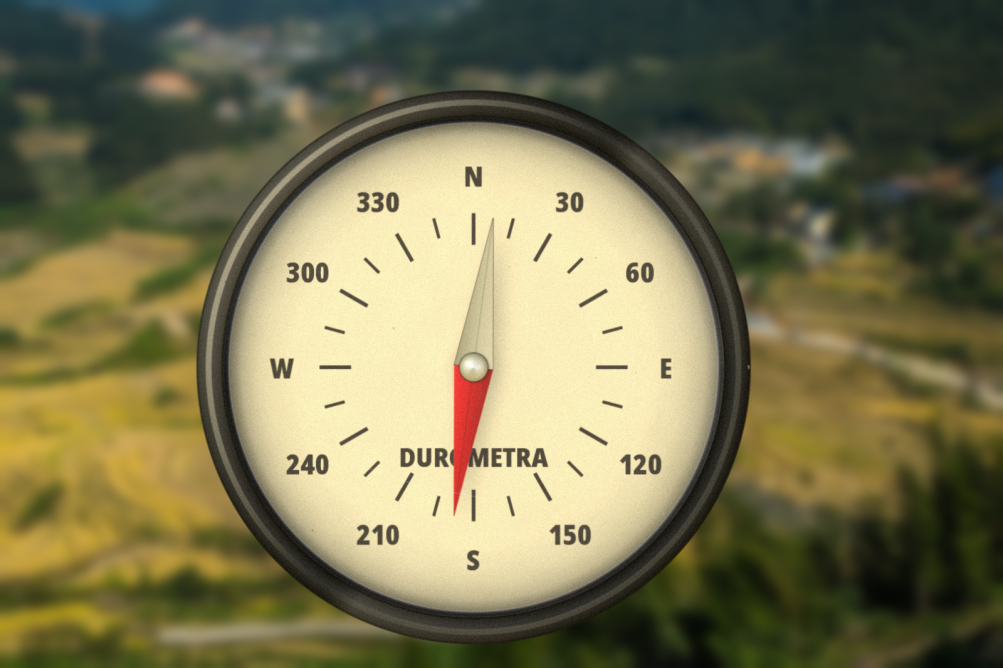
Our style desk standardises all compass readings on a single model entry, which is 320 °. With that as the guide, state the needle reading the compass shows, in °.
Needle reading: 187.5 °
